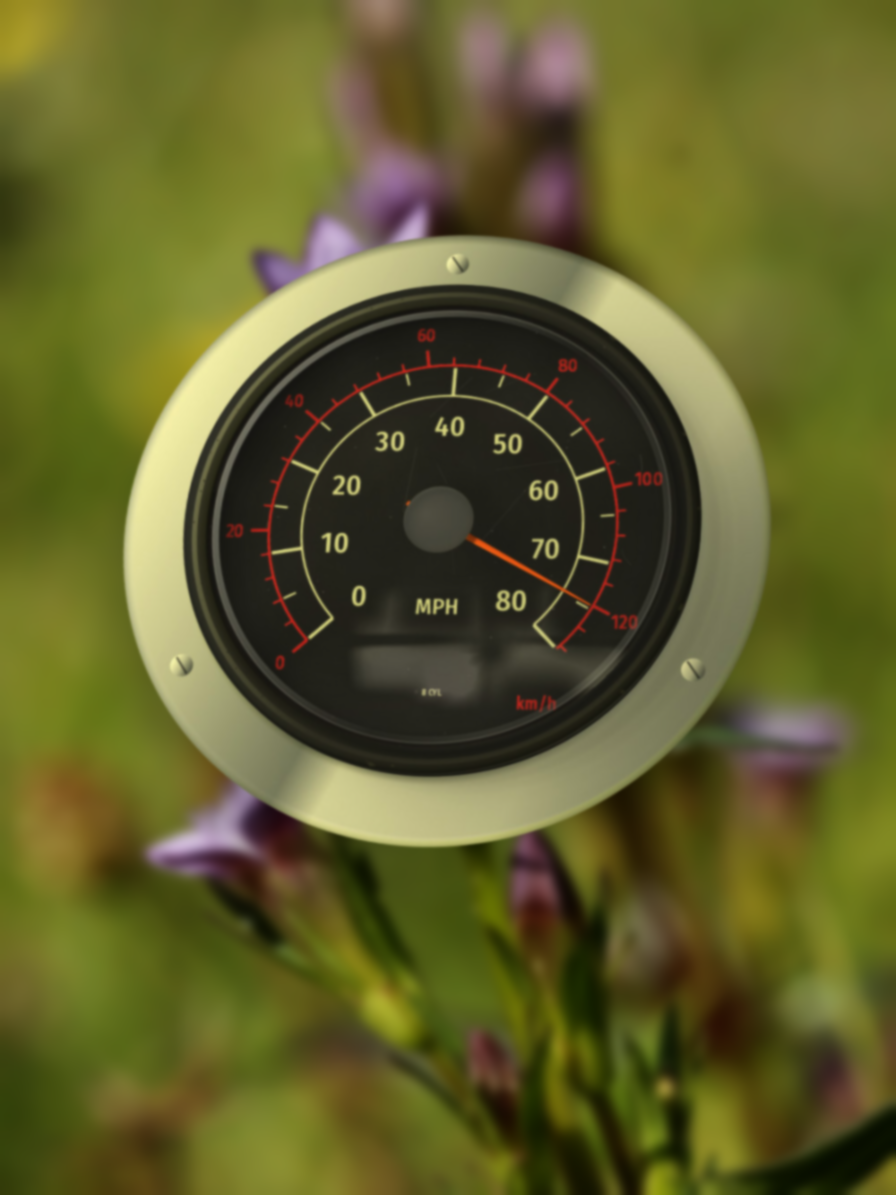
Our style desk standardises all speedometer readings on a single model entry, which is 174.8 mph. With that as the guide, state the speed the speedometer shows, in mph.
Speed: 75 mph
